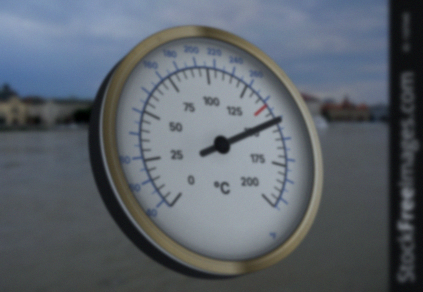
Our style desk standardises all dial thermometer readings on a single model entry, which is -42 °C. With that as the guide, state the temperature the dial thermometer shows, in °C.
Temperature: 150 °C
